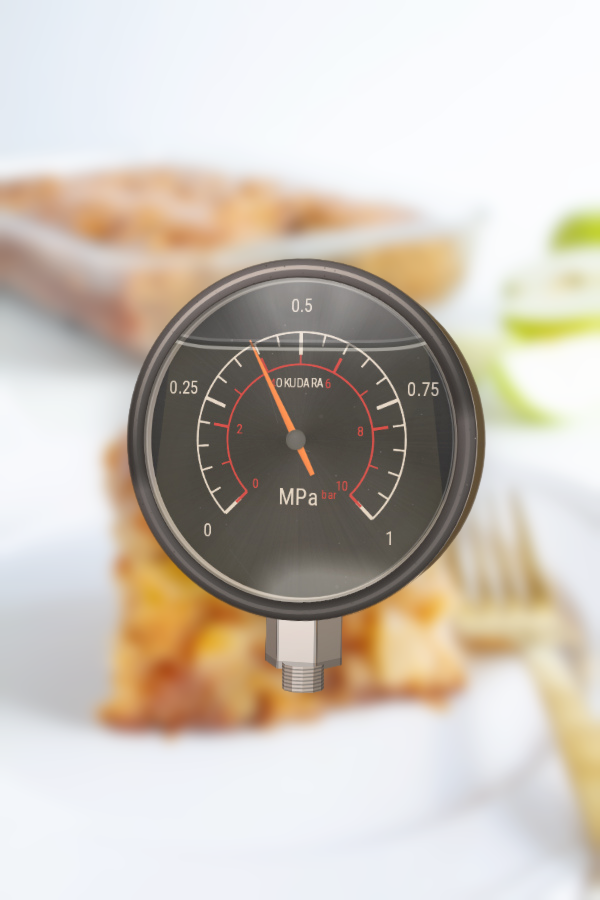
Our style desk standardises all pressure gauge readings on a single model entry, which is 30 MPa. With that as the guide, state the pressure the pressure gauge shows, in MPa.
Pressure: 0.4 MPa
